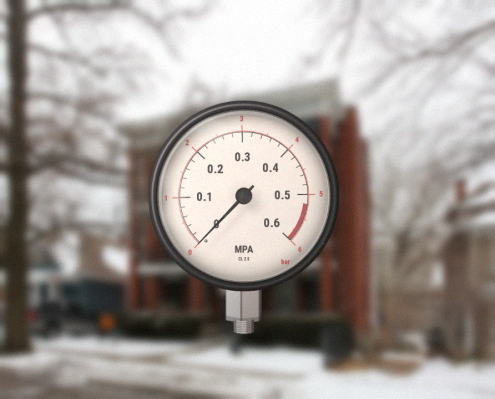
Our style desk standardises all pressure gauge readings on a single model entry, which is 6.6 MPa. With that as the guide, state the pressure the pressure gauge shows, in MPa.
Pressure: 0 MPa
